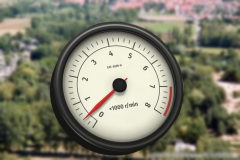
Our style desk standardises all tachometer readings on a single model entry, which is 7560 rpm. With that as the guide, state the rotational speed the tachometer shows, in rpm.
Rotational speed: 400 rpm
